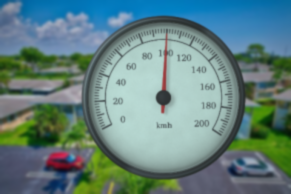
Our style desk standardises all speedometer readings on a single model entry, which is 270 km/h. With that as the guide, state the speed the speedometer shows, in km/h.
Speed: 100 km/h
